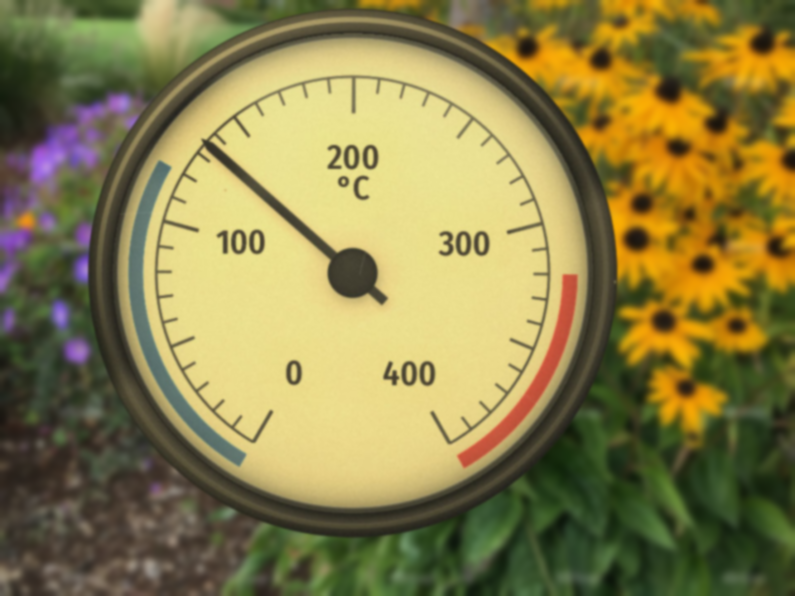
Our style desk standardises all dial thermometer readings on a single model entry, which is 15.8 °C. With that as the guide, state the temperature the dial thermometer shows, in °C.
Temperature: 135 °C
